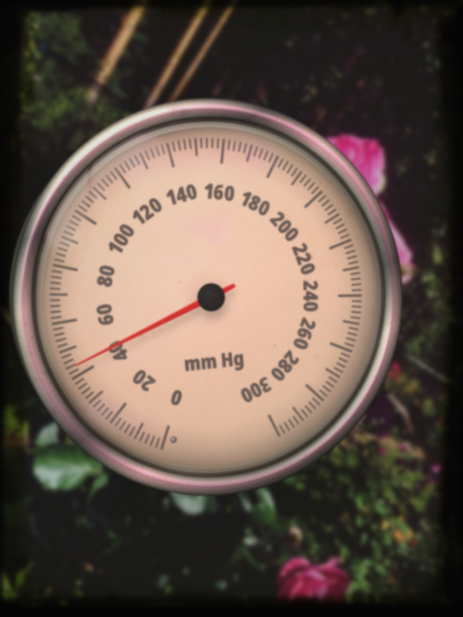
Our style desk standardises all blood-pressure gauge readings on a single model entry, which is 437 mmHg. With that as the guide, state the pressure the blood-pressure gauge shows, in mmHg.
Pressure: 44 mmHg
